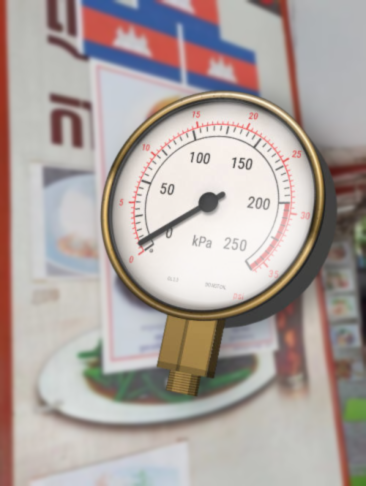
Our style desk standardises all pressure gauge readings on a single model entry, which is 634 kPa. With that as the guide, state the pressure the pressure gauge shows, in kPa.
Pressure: 5 kPa
